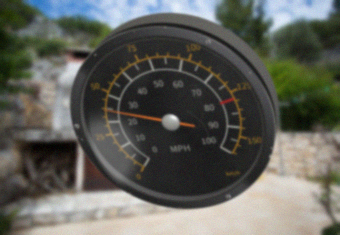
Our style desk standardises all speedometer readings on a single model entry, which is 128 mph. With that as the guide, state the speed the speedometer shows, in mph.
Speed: 25 mph
